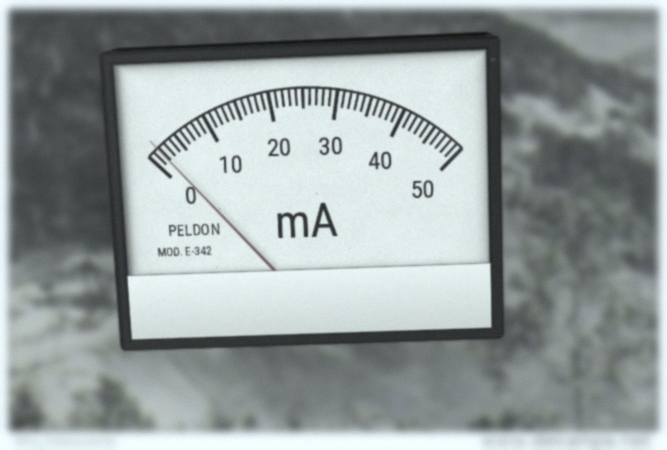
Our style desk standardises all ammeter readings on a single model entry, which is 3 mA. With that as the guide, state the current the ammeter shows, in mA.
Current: 2 mA
